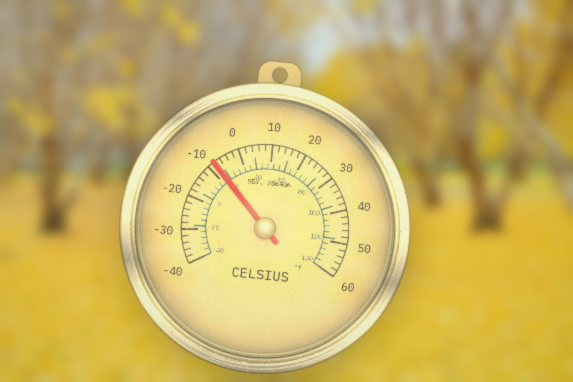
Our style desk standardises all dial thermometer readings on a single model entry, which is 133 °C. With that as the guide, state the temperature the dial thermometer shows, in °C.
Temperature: -8 °C
